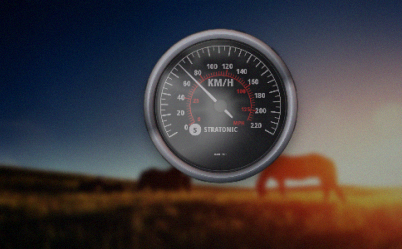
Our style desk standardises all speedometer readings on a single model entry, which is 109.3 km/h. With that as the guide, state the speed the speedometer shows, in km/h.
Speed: 70 km/h
